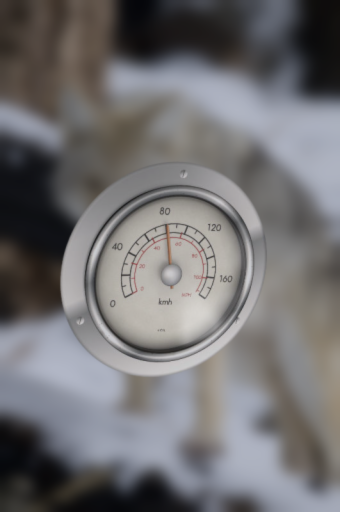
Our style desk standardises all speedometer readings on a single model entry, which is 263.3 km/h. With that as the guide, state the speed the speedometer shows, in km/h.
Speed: 80 km/h
